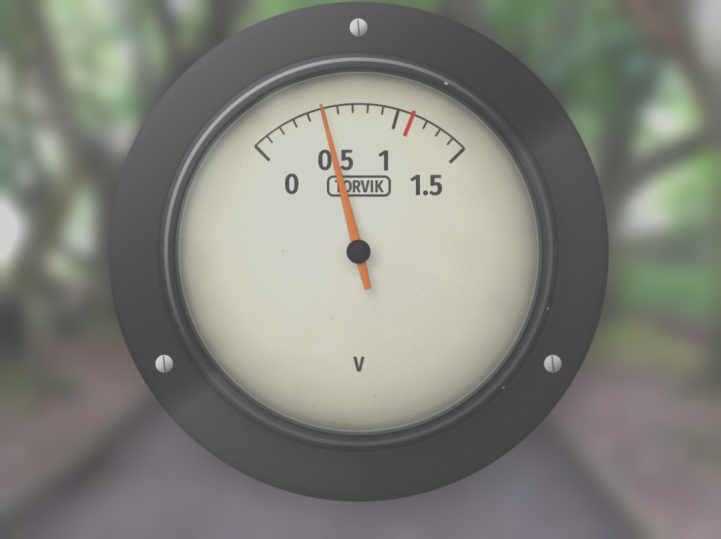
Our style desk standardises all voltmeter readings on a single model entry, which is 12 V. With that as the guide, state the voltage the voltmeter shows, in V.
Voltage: 0.5 V
